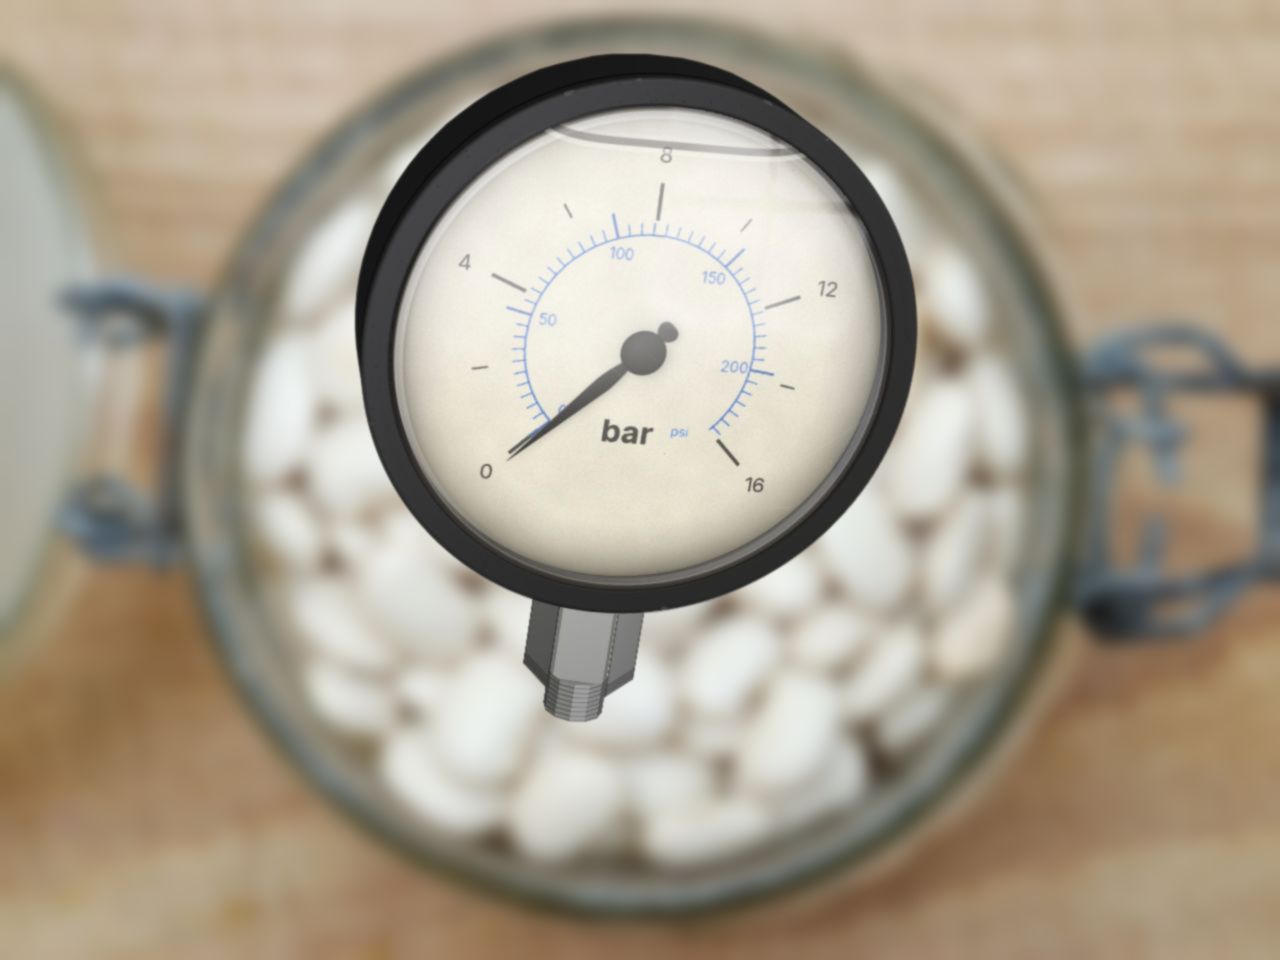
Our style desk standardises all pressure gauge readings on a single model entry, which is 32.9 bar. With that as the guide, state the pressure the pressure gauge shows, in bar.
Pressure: 0 bar
